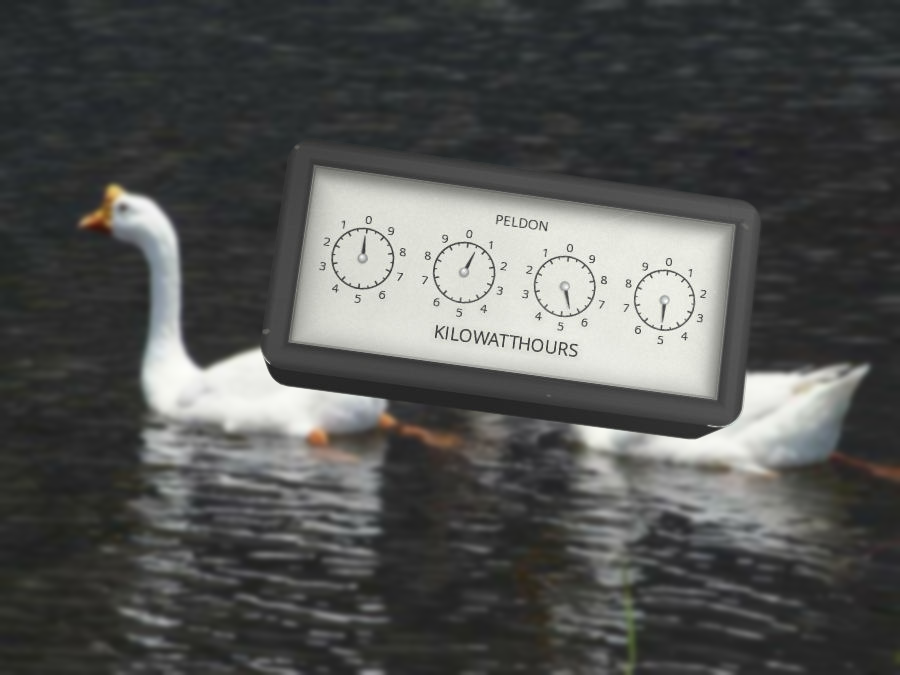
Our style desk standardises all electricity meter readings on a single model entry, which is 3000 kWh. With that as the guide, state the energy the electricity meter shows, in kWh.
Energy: 55 kWh
